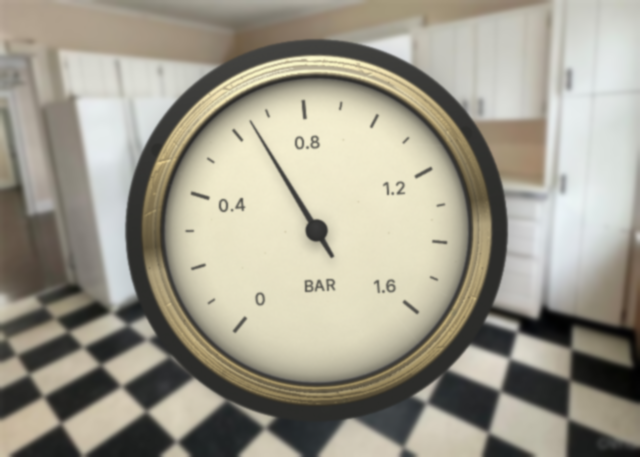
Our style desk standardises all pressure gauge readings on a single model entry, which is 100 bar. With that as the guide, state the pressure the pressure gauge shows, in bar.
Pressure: 0.65 bar
